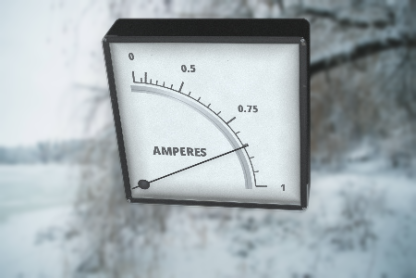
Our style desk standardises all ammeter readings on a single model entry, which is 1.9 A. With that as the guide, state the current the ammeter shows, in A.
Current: 0.85 A
